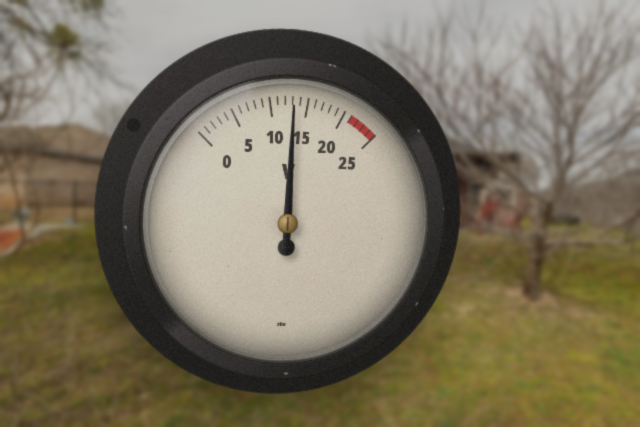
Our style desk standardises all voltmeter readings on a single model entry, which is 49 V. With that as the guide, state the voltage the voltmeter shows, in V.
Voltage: 13 V
